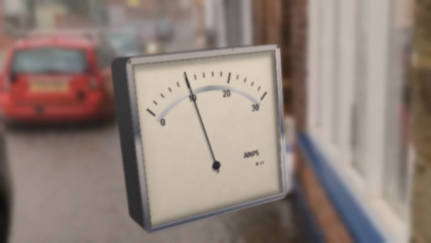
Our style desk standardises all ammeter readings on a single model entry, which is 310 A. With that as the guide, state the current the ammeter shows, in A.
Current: 10 A
